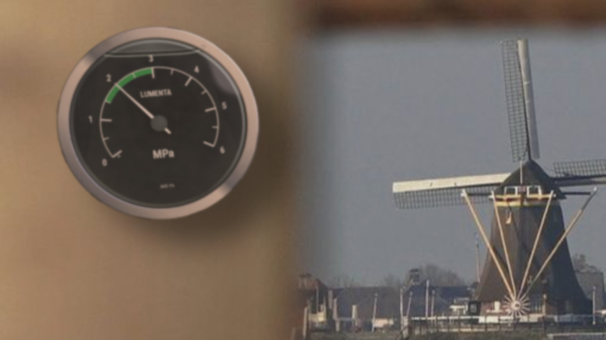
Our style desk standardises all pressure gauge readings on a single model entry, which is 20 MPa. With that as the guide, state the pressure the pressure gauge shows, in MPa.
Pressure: 2 MPa
